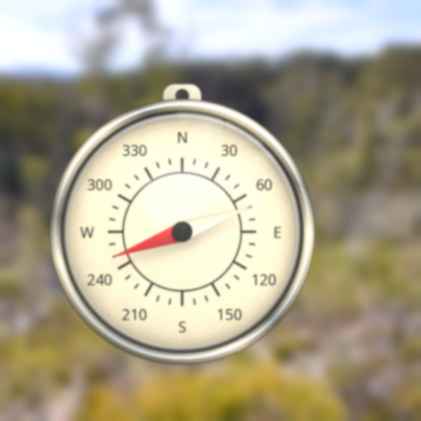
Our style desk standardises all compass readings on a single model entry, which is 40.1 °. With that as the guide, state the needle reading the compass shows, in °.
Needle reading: 250 °
